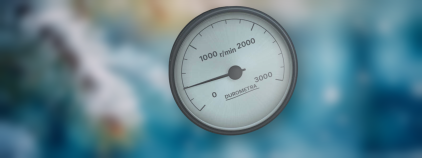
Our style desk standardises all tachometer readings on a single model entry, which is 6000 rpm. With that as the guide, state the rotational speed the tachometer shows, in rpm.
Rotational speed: 400 rpm
